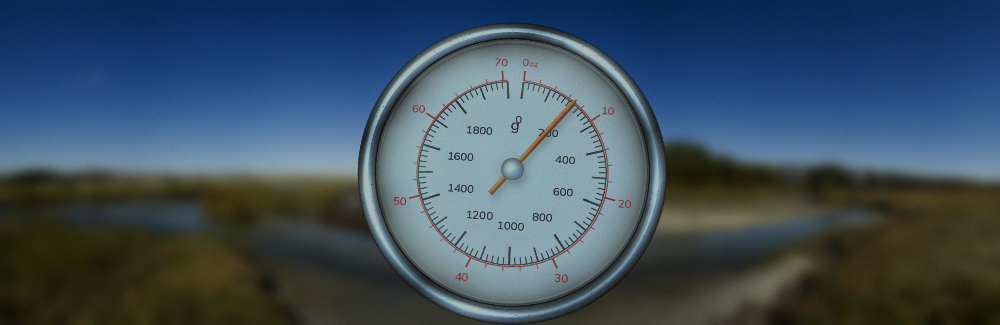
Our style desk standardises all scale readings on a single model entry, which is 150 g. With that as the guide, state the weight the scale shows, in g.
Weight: 200 g
